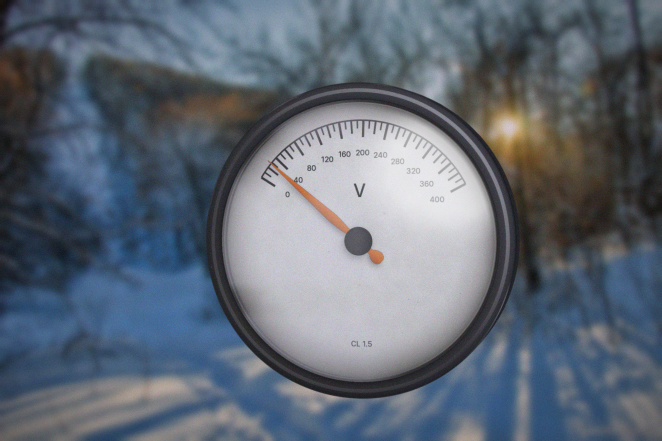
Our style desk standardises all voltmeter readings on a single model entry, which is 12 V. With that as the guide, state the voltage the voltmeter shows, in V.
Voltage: 30 V
